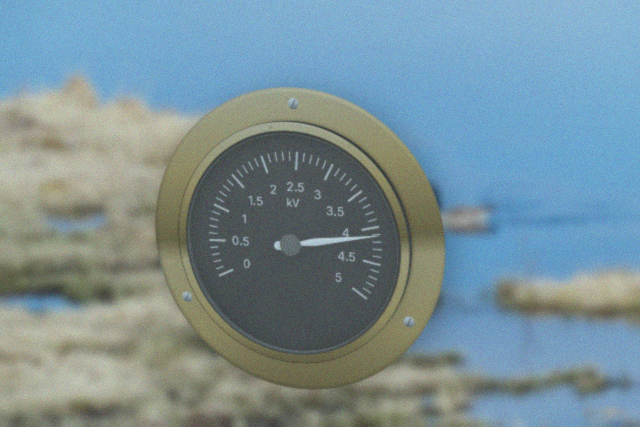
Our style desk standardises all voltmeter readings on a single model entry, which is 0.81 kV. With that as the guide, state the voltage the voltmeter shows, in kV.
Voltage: 4.1 kV
